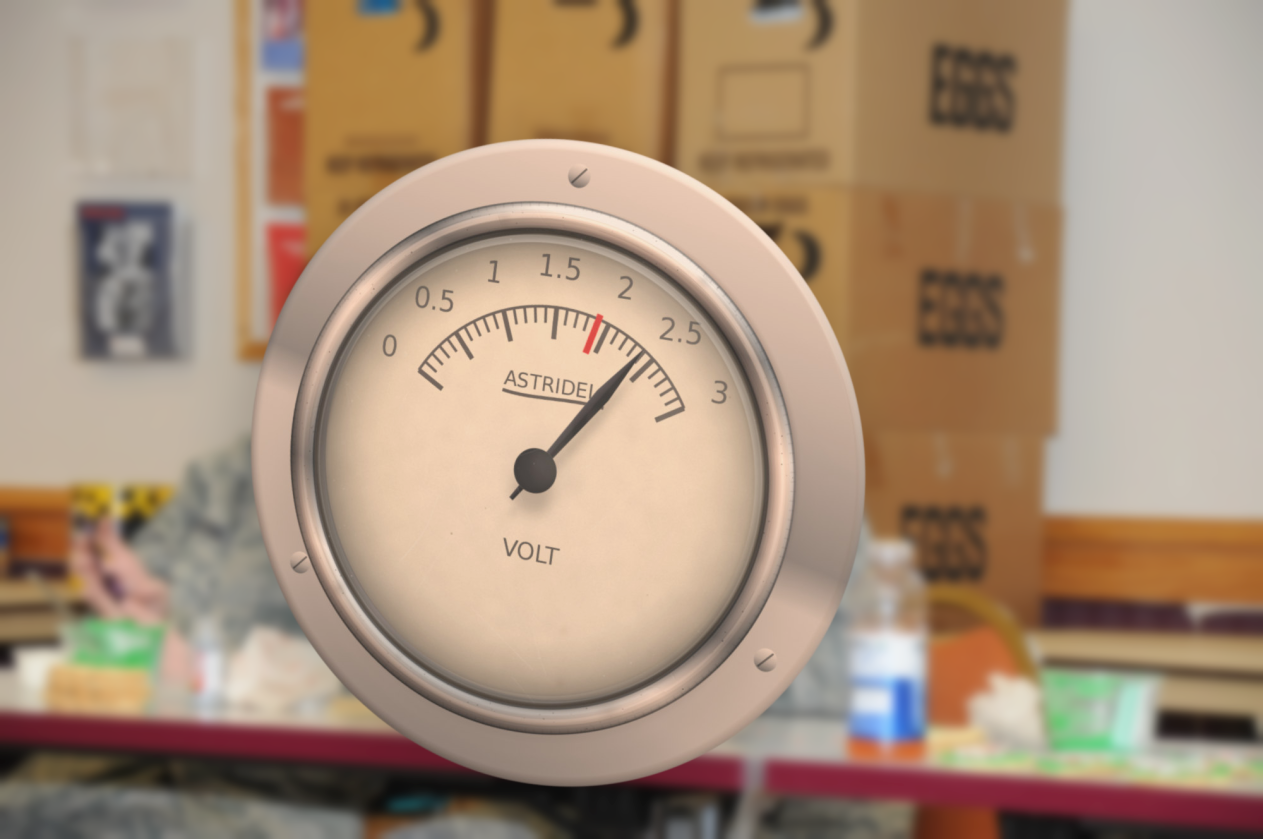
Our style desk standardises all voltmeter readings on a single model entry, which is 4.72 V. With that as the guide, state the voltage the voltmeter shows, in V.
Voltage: 2.4 V
